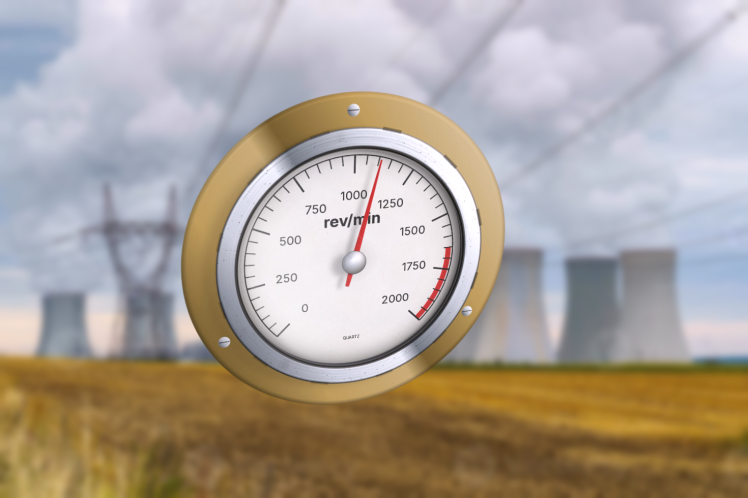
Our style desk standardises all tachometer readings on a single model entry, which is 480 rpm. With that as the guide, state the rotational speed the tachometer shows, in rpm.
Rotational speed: 1100 rpm
